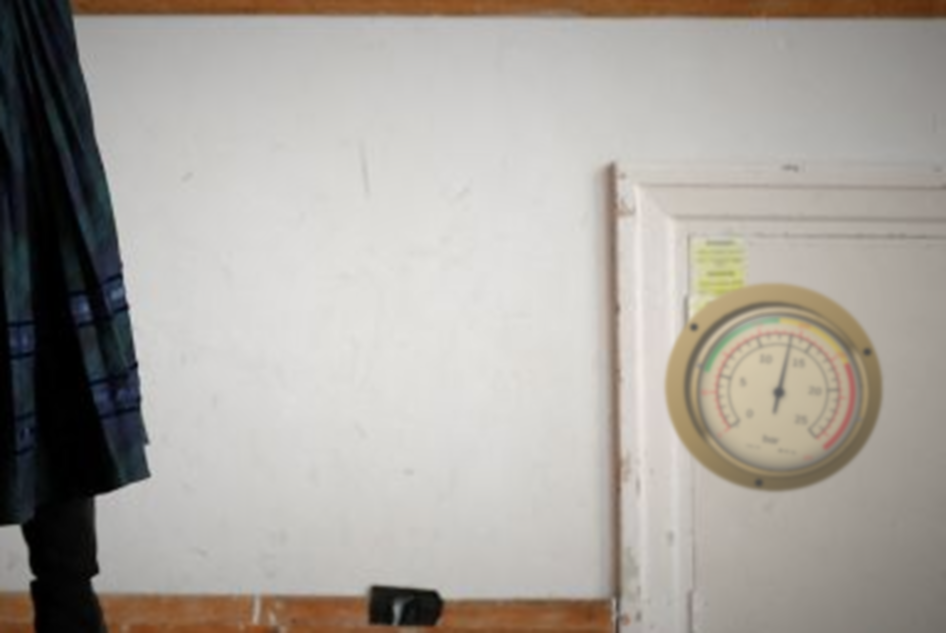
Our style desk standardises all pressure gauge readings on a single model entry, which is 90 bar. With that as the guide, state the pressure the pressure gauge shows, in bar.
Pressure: 13 bar
